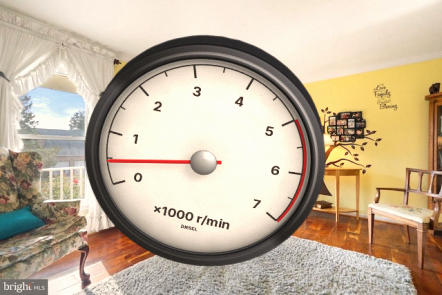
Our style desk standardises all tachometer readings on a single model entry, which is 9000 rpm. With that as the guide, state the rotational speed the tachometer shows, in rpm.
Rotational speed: 500 rpm
